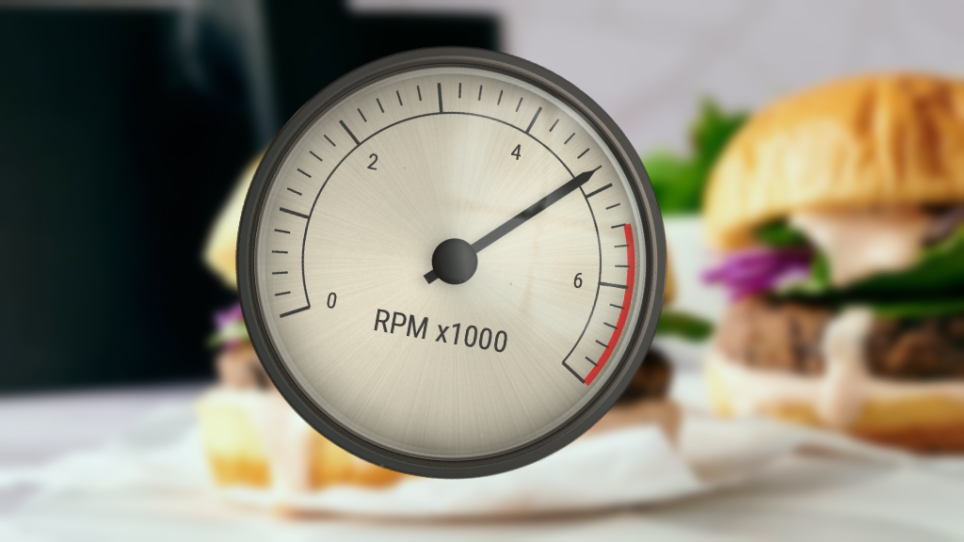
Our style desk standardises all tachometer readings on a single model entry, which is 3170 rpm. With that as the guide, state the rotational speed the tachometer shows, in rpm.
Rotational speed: 4800 rpm
